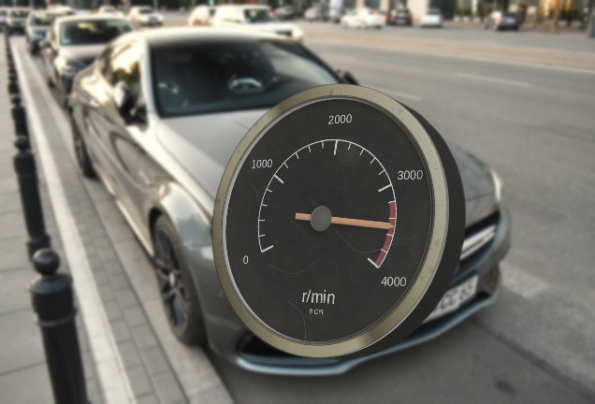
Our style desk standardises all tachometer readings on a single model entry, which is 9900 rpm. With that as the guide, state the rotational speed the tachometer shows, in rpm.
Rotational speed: 3500 rpm
